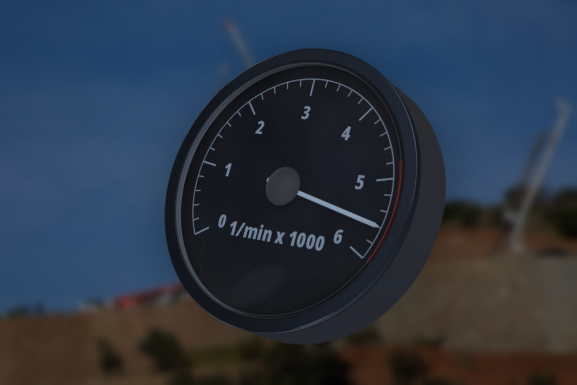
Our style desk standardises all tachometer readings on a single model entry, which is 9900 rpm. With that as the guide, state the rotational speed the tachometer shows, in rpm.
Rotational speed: 5600 rpm
